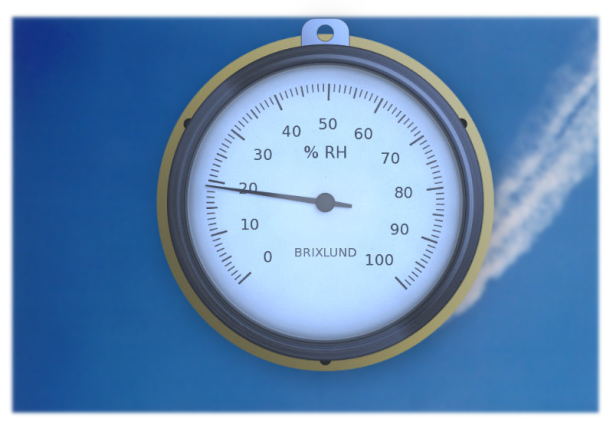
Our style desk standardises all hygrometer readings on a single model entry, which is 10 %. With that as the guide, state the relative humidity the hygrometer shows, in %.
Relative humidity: 19 %
